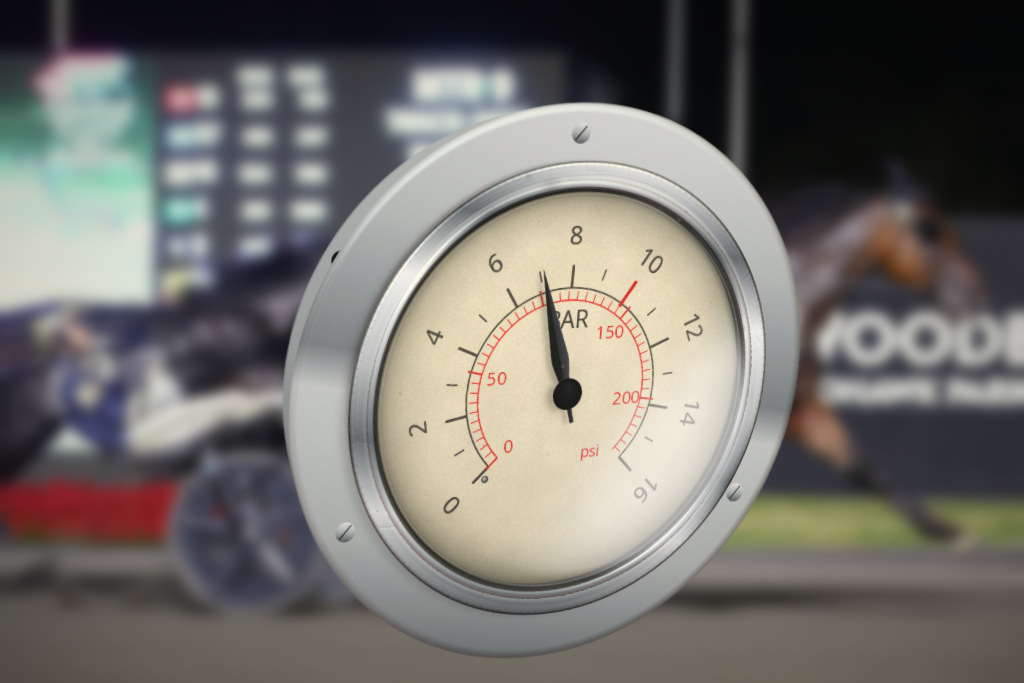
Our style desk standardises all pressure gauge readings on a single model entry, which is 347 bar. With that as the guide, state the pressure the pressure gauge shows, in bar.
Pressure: 7 bar
